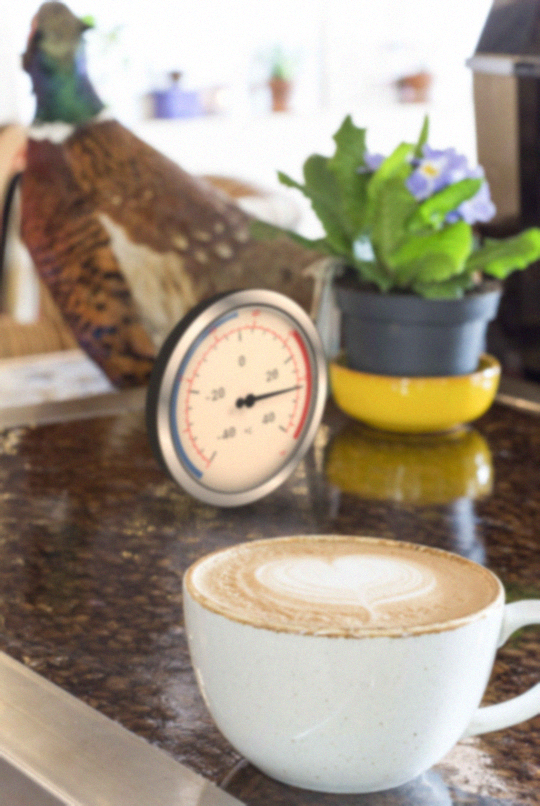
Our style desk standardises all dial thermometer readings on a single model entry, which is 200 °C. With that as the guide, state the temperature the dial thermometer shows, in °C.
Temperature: 28 °C
